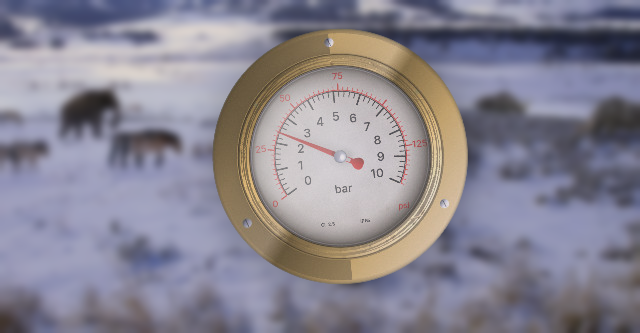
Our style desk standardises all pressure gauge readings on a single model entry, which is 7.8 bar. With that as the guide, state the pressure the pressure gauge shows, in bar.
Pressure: 2.4 bar
